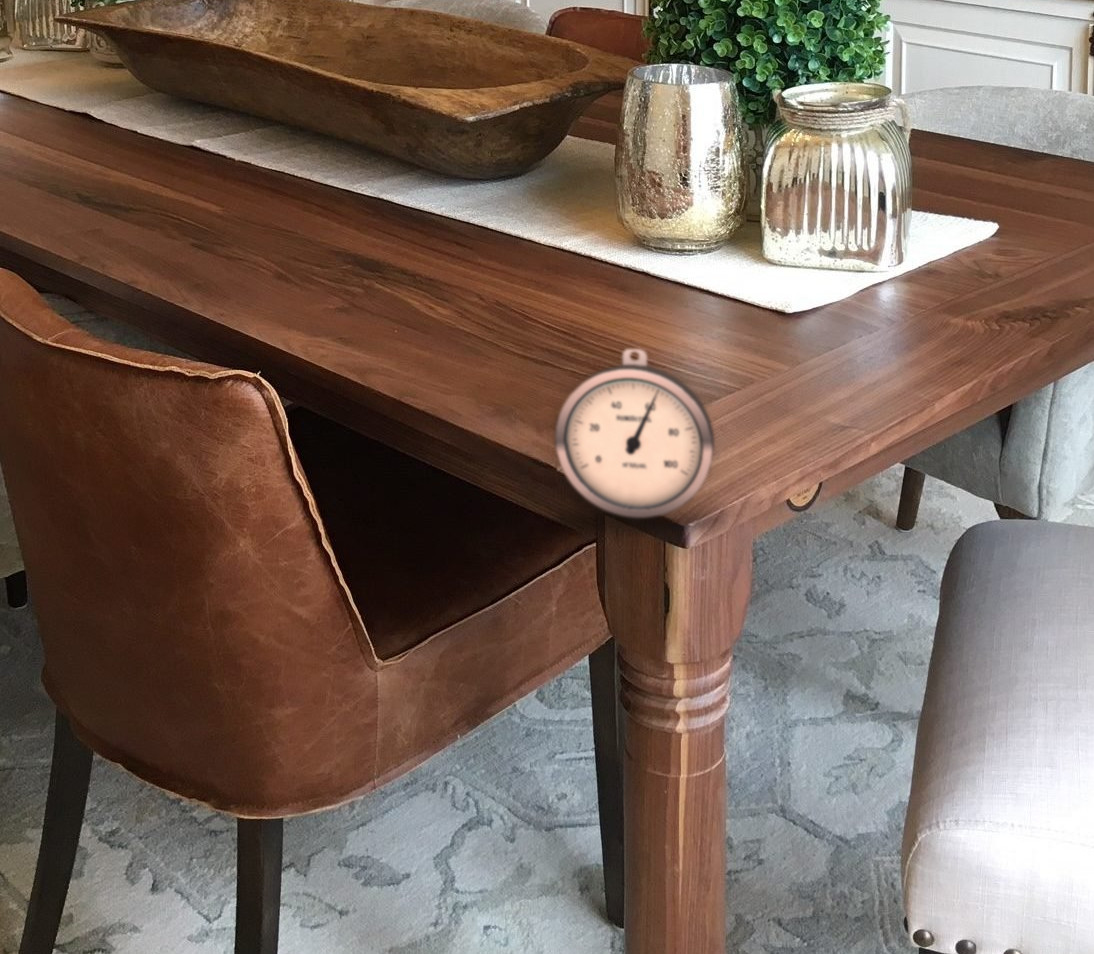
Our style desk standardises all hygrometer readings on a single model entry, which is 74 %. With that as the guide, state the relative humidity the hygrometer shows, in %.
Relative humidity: 60 %
